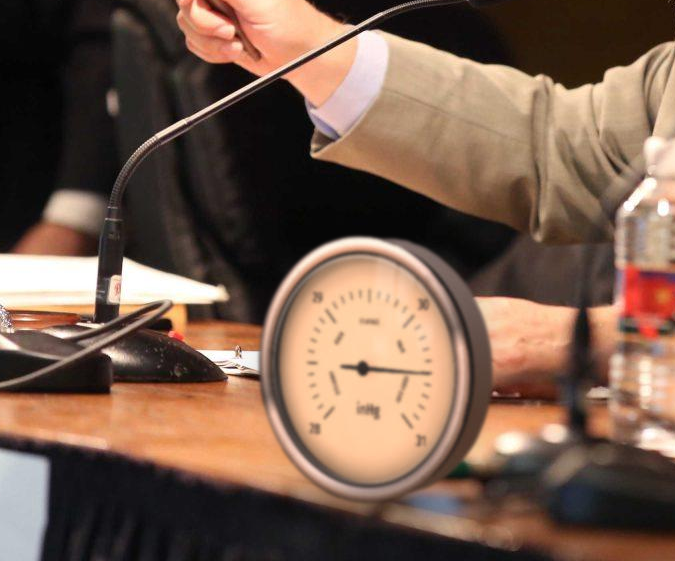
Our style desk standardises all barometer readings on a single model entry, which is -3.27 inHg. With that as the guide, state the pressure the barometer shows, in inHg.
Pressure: 30.5 inHg
